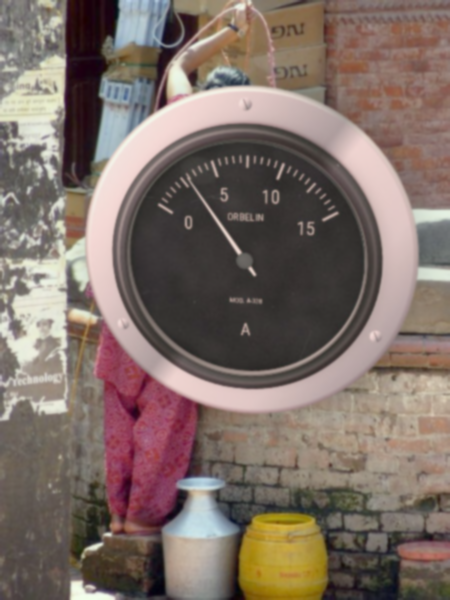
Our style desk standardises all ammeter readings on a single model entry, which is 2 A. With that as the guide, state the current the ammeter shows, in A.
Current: 3 A
